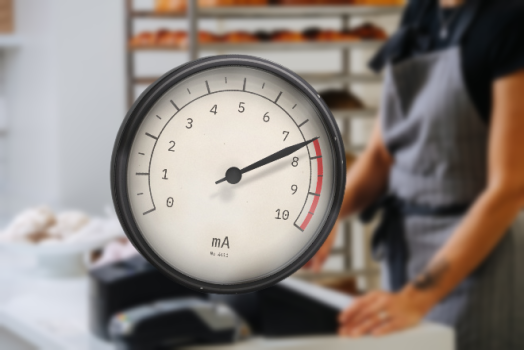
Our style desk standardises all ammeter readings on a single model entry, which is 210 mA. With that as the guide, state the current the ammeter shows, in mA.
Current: 7.5 mA
